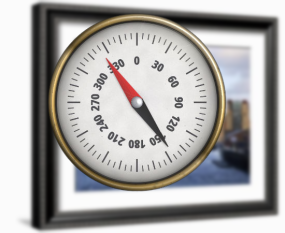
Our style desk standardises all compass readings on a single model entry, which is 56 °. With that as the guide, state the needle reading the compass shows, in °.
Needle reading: 325 °
